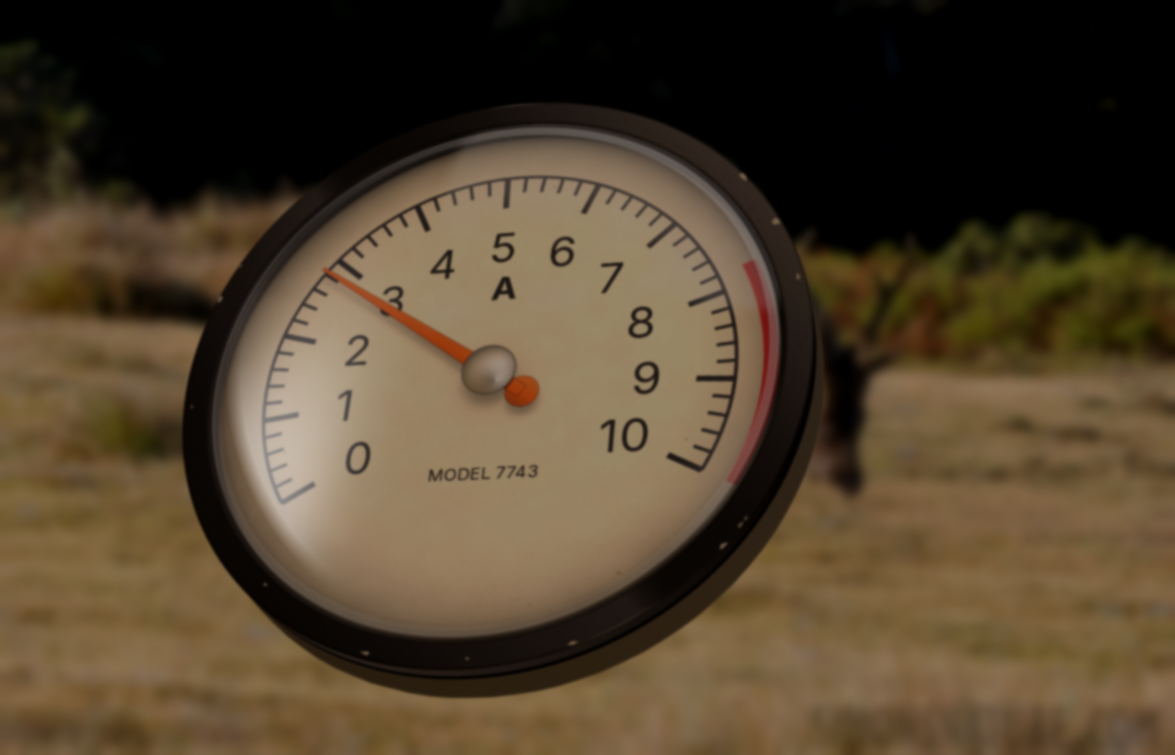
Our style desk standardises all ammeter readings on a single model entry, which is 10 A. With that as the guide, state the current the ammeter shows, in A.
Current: 2.8 A
